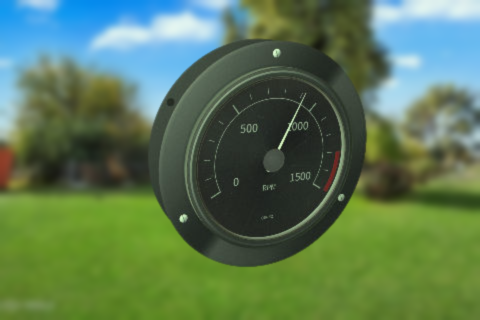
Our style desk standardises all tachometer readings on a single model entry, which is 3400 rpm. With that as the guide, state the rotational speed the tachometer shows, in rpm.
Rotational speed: 900 rpm
